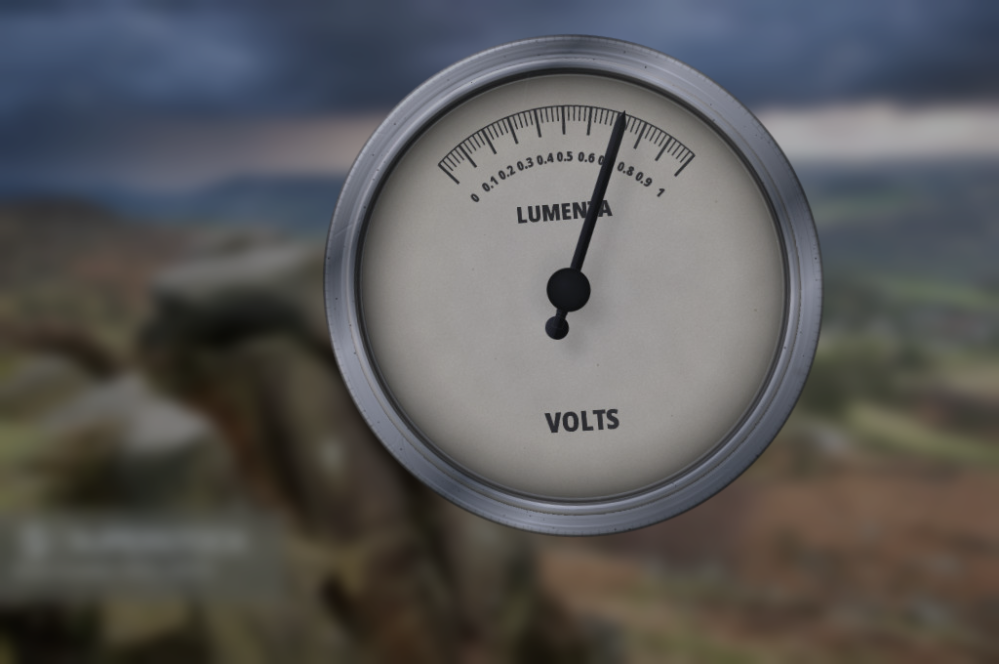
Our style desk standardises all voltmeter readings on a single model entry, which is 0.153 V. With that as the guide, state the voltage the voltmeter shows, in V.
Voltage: 0.72 V
